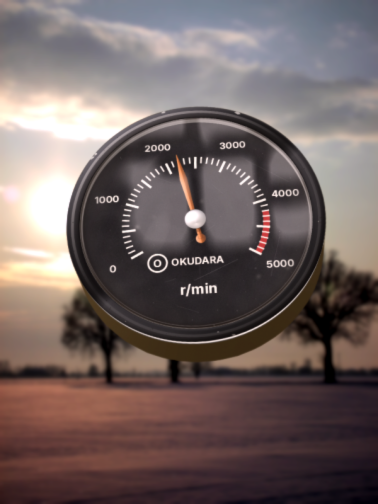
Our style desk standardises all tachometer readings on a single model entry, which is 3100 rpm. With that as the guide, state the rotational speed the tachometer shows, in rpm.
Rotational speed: 2200 rpm
